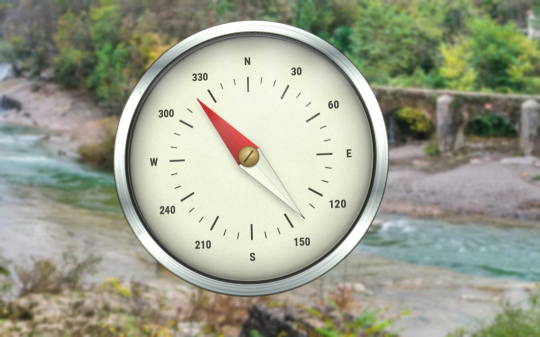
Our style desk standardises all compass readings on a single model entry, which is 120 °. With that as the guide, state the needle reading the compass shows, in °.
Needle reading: 320 °
